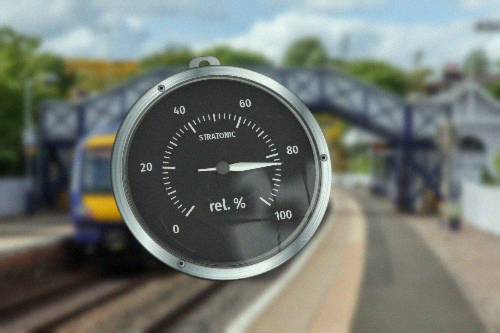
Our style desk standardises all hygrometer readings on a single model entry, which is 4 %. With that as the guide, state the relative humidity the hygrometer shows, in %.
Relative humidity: 84 %
